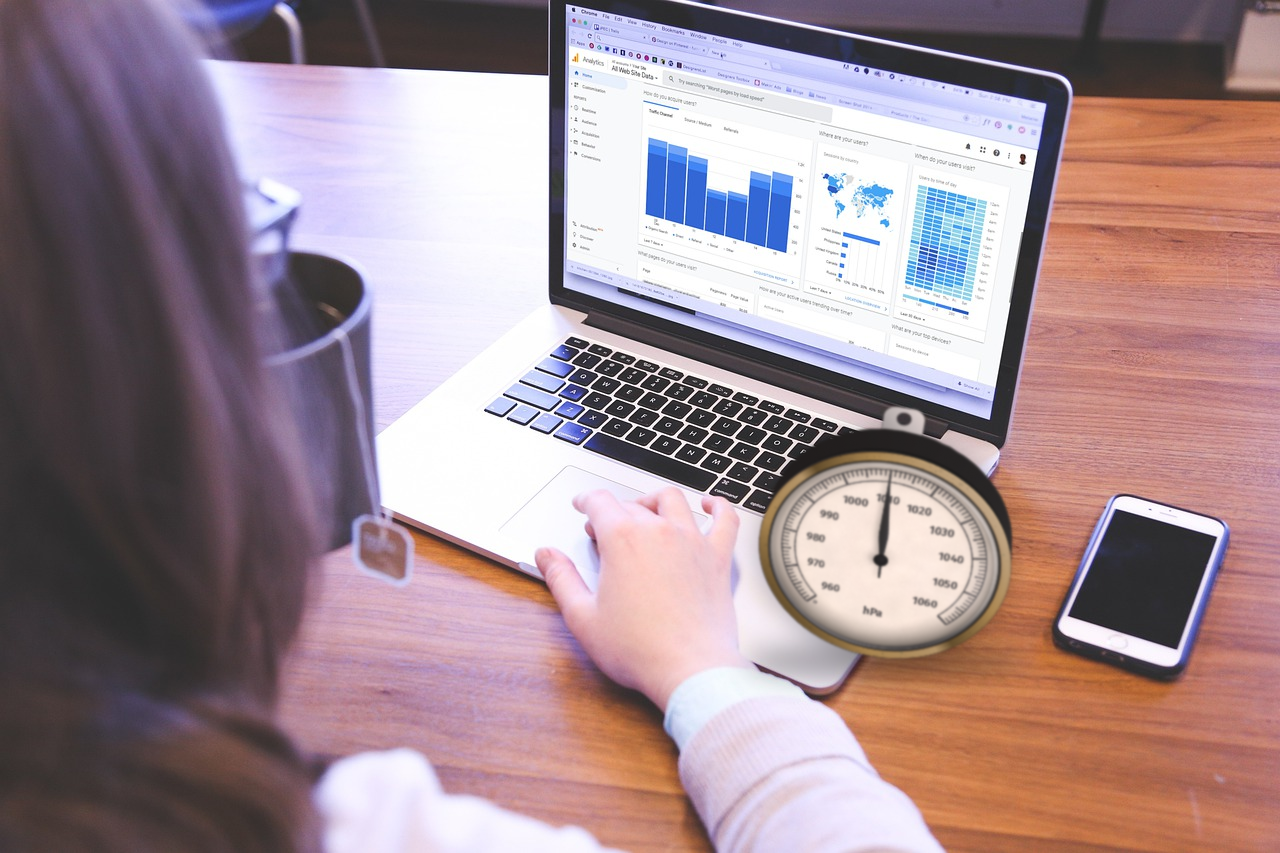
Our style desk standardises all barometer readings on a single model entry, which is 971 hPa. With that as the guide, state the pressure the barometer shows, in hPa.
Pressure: 1010 hPa
